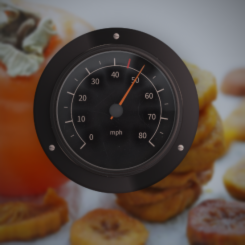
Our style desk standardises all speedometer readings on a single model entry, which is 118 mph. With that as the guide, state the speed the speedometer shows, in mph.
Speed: 50 mph
